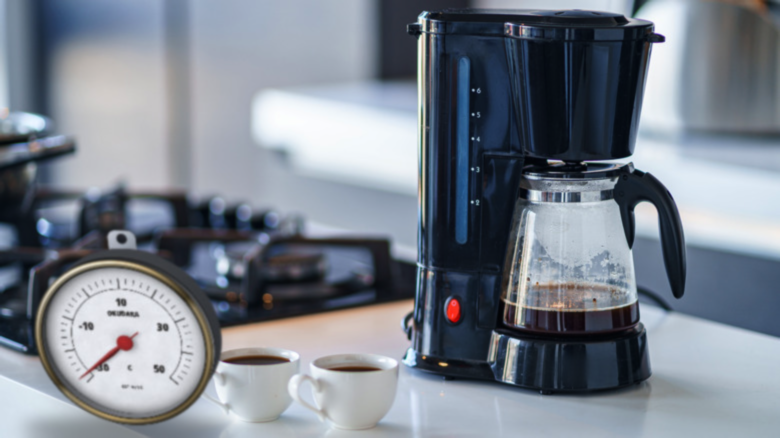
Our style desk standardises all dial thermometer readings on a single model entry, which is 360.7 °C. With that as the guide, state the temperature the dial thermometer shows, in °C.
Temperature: -28 °C
